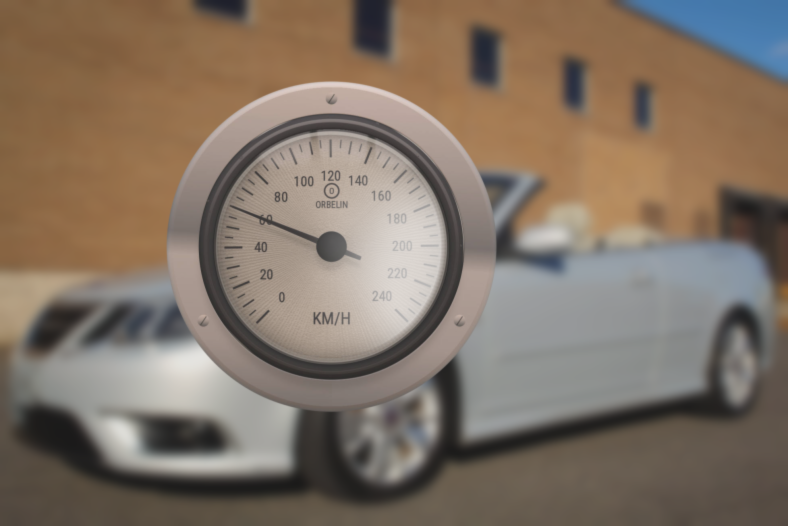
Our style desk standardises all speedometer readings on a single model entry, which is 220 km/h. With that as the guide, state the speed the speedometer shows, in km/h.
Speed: 60 km/h
